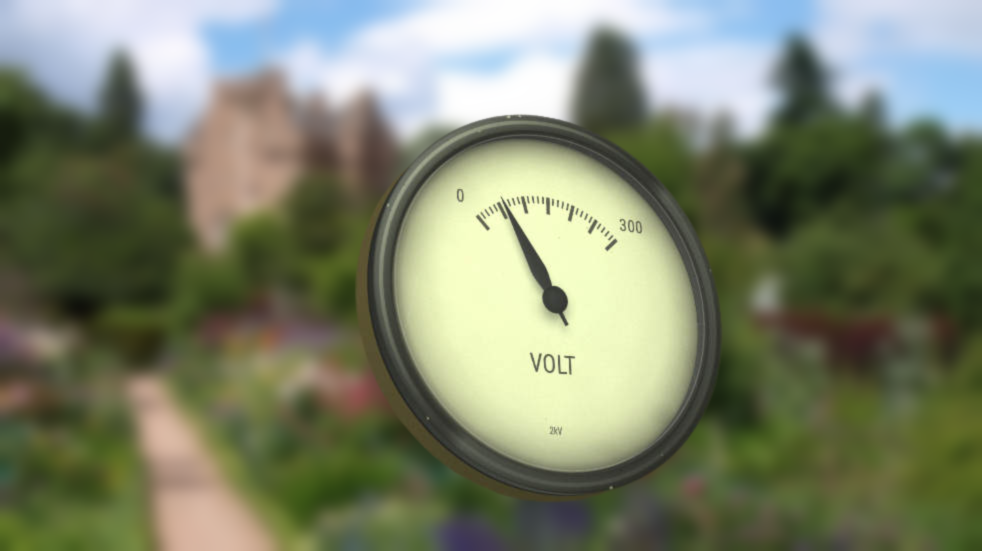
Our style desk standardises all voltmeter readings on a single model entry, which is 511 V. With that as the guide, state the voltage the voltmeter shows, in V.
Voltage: 50 V
